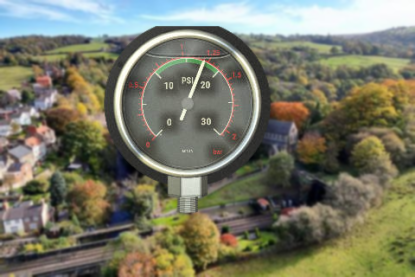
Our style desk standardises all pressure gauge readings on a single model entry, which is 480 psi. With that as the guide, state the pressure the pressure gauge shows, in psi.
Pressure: 17.5 psi
